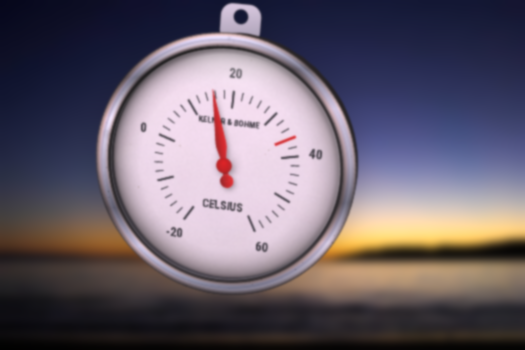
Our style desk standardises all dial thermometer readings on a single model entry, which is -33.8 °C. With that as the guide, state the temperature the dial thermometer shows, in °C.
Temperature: 16 °C
